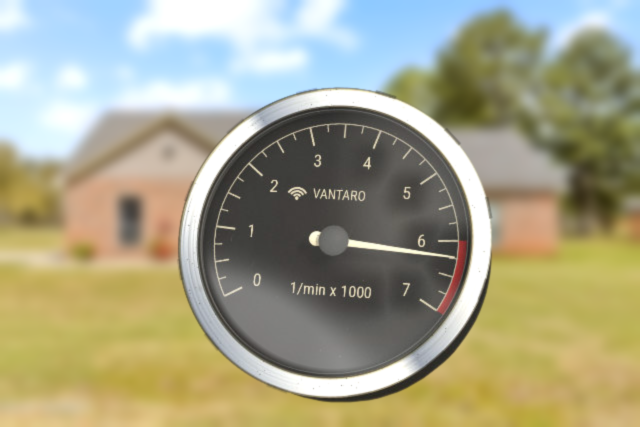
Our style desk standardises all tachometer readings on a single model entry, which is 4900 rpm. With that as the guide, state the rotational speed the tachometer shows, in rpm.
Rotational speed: 6250 rpm
